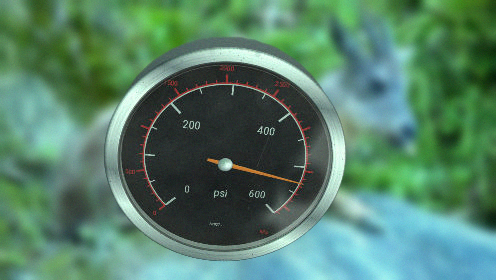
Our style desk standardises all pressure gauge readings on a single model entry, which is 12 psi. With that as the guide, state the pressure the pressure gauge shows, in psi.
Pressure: 525 psi
